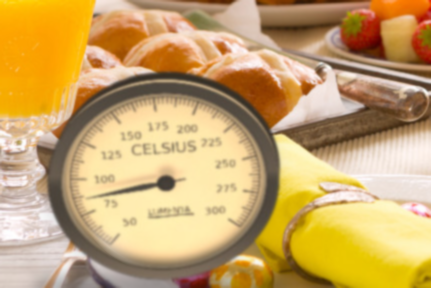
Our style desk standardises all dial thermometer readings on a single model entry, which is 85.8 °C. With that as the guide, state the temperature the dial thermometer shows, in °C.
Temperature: 87.5 °C
